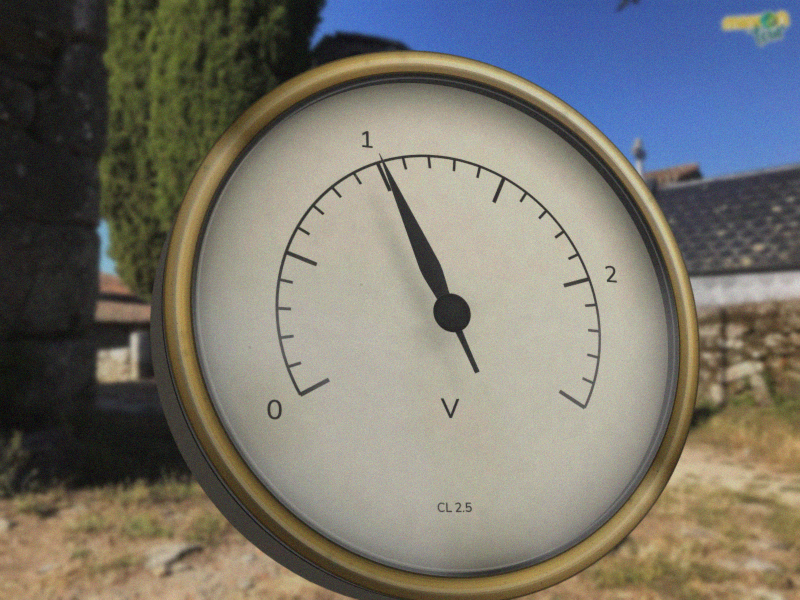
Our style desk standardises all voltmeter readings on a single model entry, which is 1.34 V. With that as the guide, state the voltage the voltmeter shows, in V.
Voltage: 1 V
